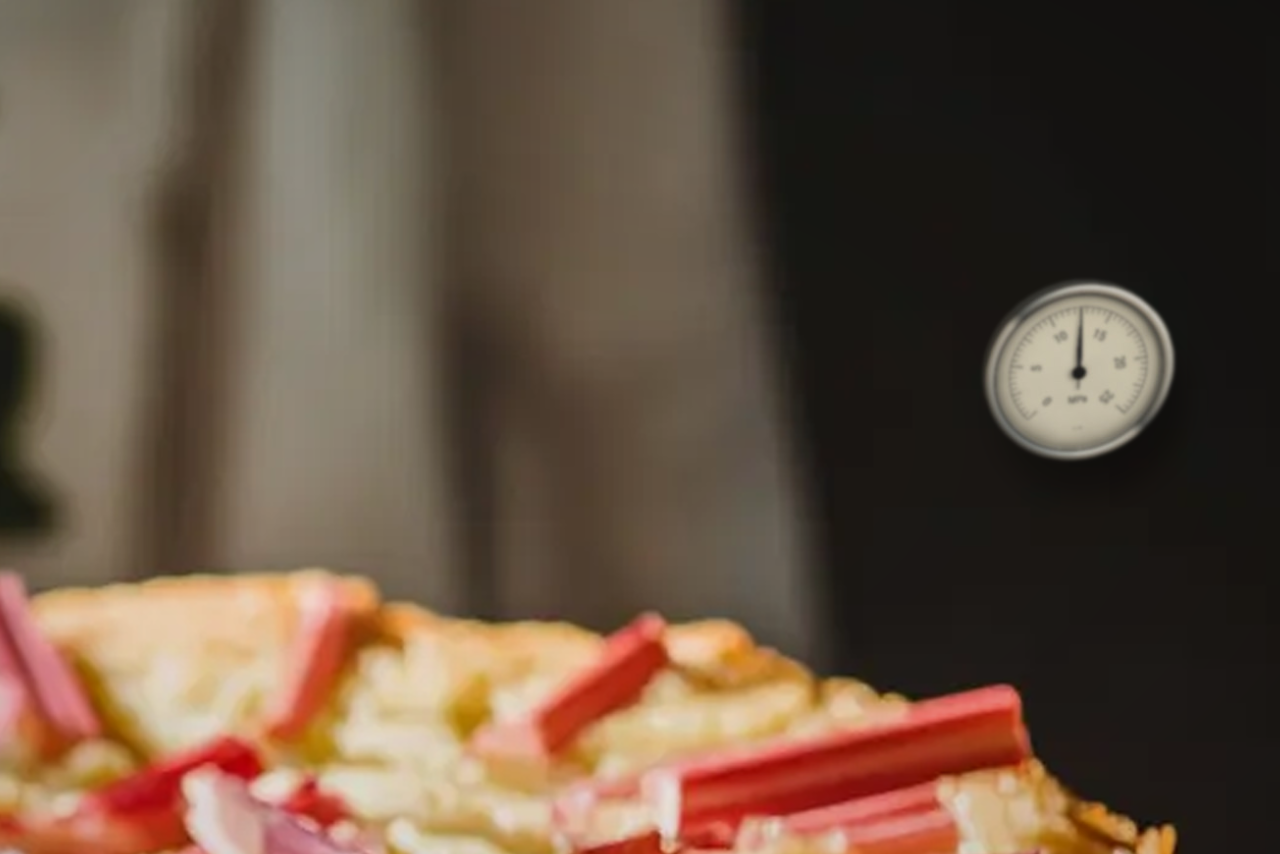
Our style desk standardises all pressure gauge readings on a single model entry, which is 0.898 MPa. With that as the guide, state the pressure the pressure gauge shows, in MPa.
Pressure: 12.5 MPa
